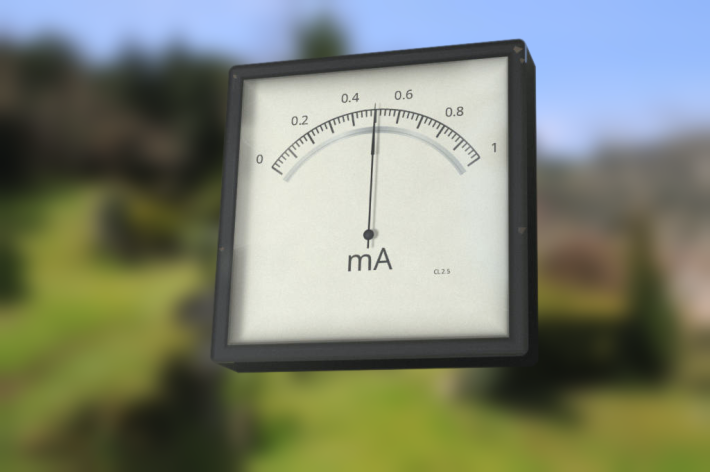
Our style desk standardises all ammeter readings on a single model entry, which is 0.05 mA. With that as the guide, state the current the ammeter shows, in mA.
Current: 0.5 mA
